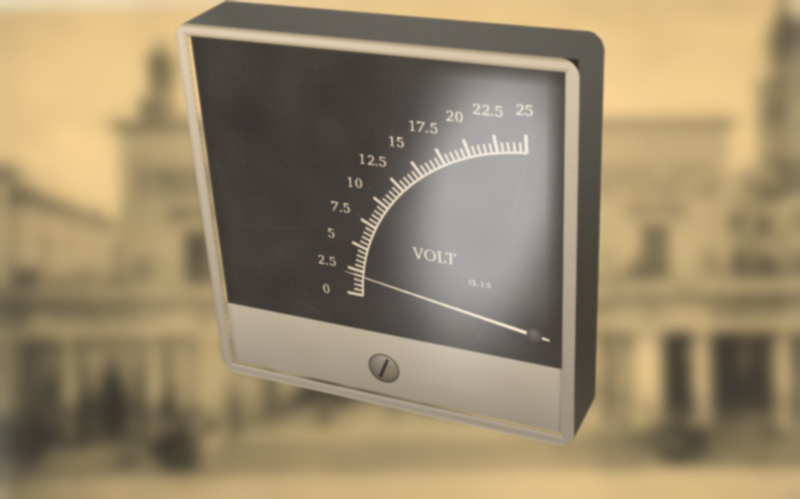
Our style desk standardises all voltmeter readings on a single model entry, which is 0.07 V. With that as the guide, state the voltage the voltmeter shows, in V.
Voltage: 2.5 V
